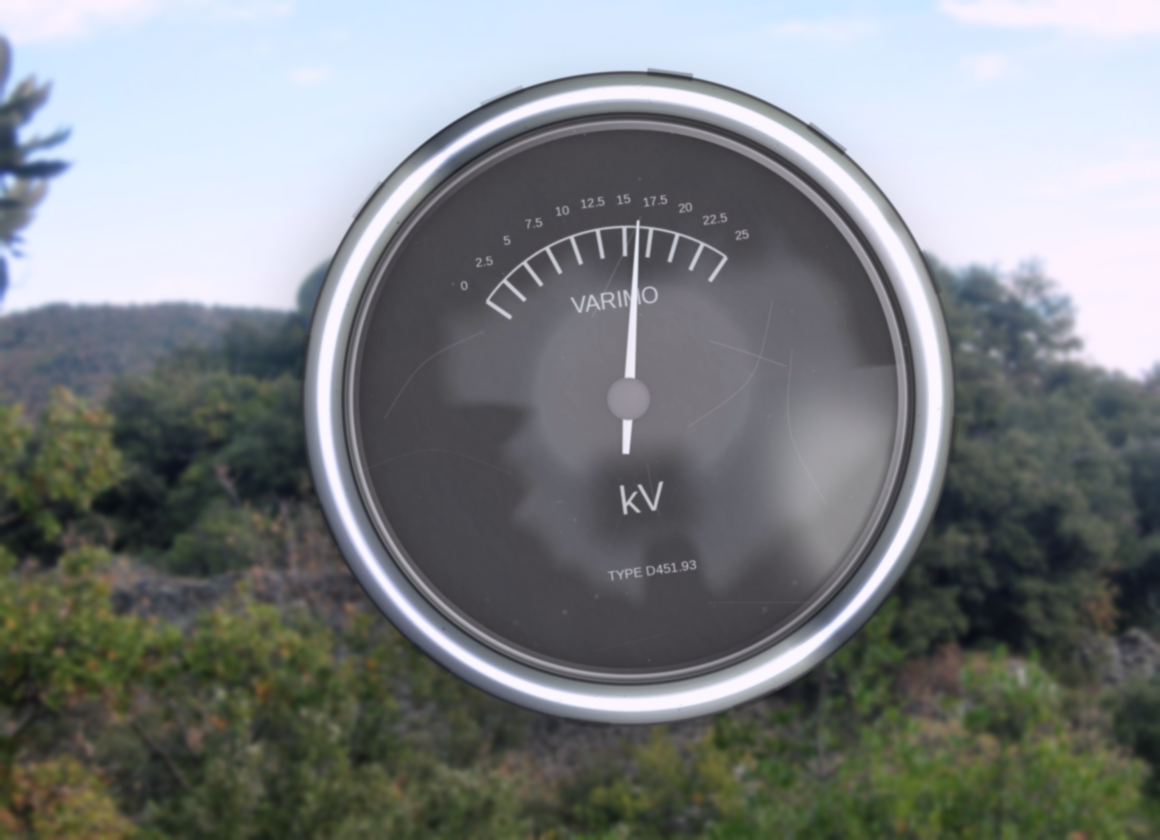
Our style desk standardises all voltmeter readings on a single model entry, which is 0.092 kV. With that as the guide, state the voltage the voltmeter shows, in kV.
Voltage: 16.25 kV
